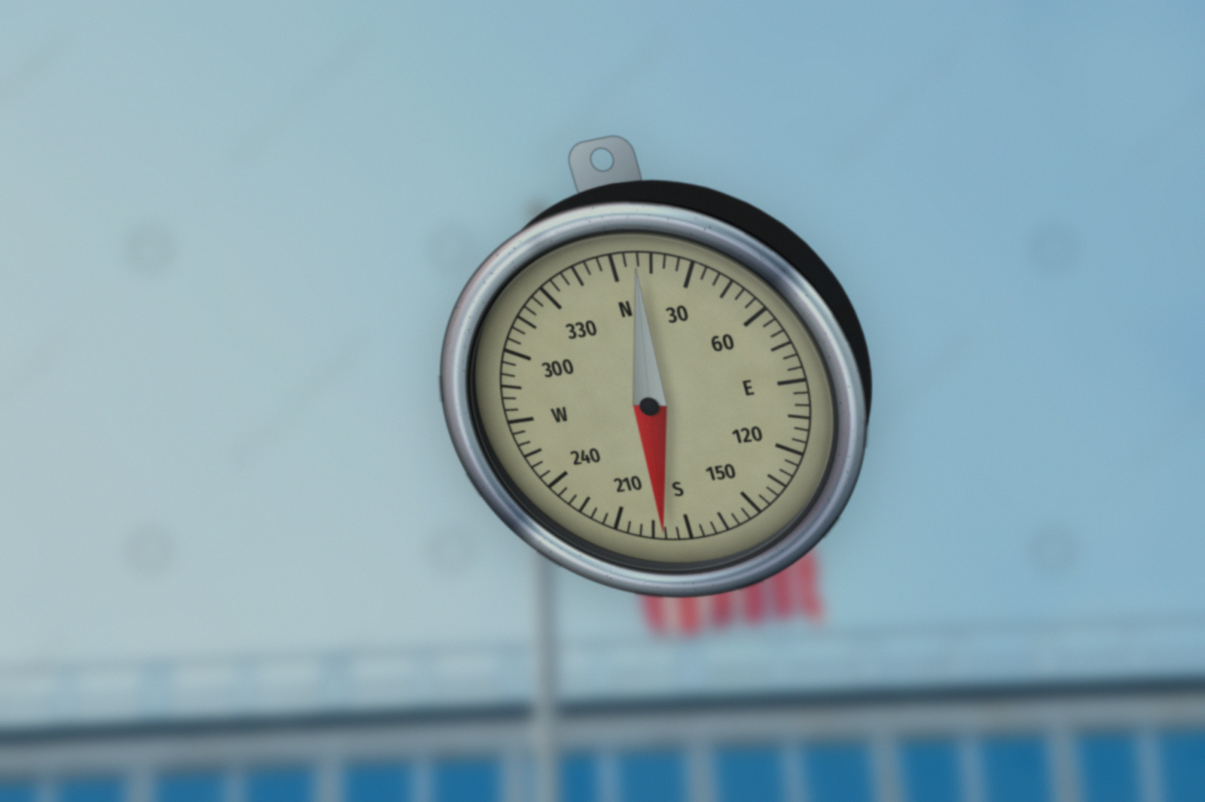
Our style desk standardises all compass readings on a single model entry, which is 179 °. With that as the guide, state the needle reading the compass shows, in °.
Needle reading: 190 °
